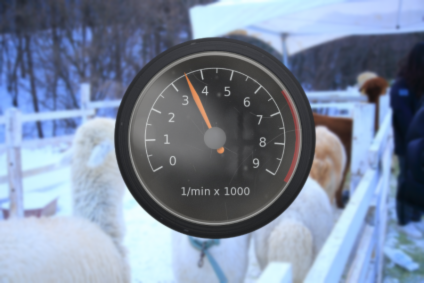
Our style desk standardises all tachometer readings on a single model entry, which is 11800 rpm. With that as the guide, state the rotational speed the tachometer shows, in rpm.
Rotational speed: 3500 rpm
